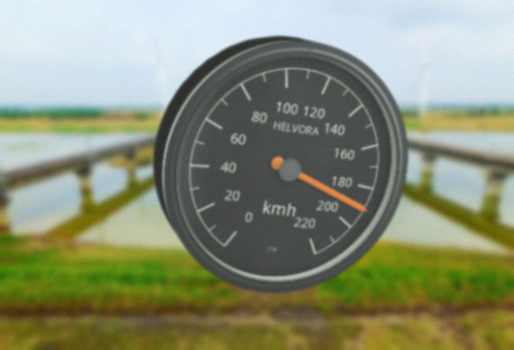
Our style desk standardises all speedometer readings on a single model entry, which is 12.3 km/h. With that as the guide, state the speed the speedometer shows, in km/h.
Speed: 190 km/h
